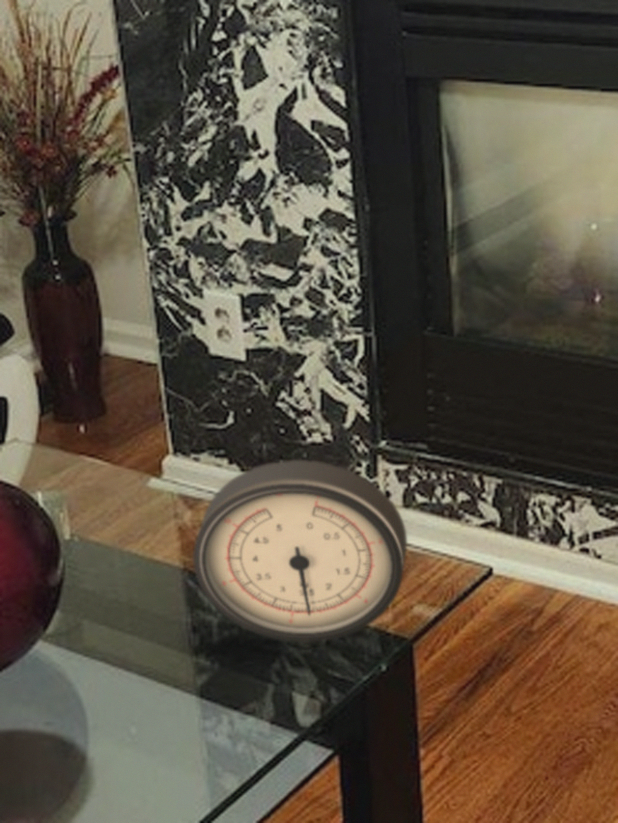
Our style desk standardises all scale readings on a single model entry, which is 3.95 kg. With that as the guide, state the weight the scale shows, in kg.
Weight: 2.5 kg
